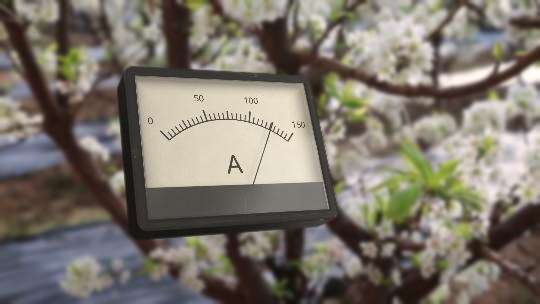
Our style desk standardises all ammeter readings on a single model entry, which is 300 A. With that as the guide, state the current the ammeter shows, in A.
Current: 125 A
